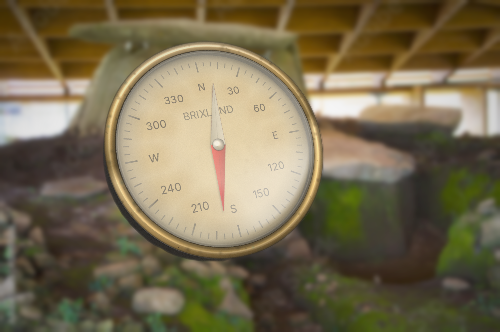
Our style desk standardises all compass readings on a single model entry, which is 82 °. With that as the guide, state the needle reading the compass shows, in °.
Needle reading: 190 °
